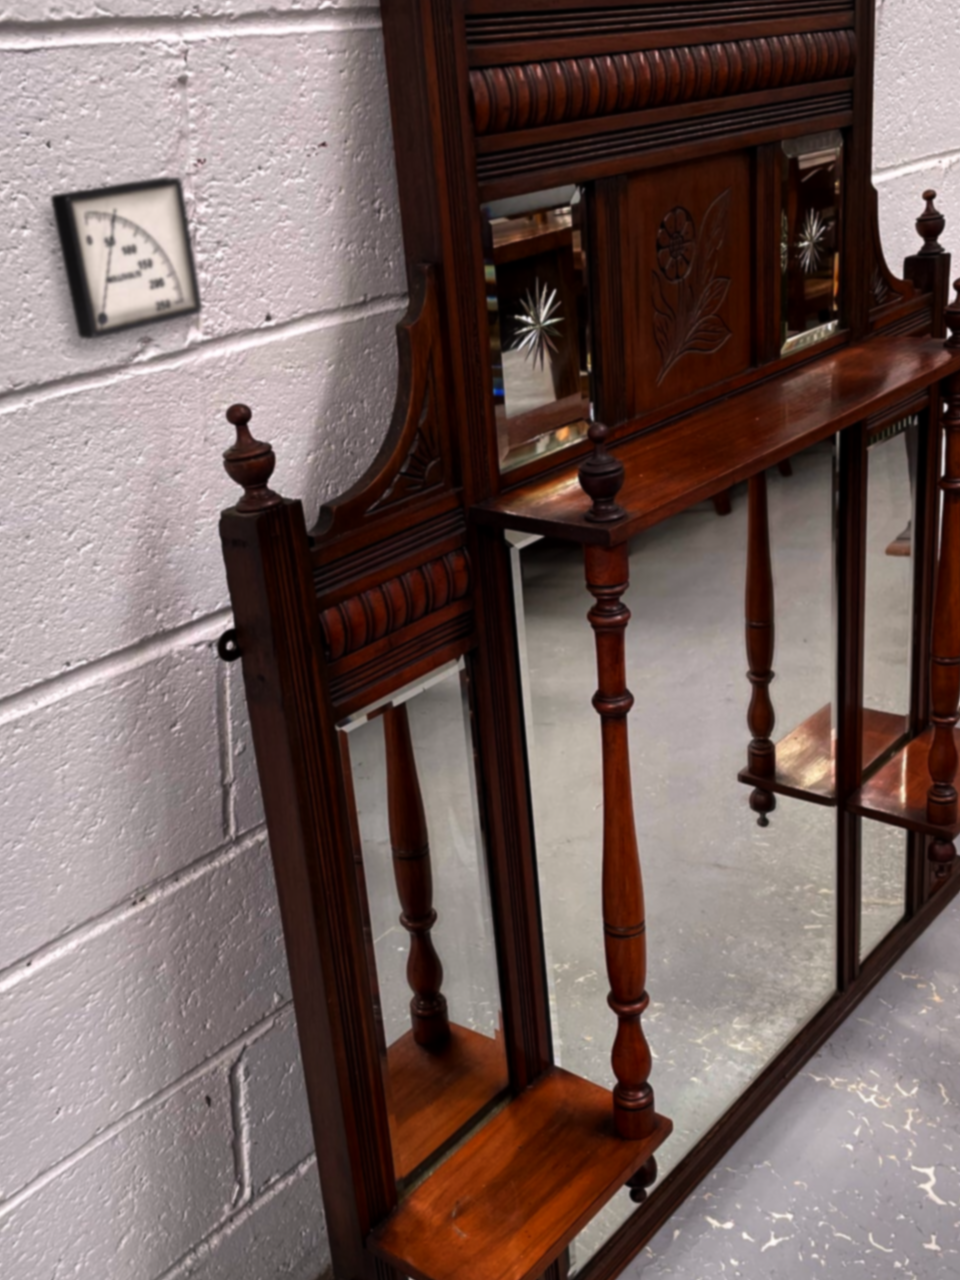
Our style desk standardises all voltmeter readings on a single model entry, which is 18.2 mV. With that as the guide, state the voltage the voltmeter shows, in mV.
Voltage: 50 mV
